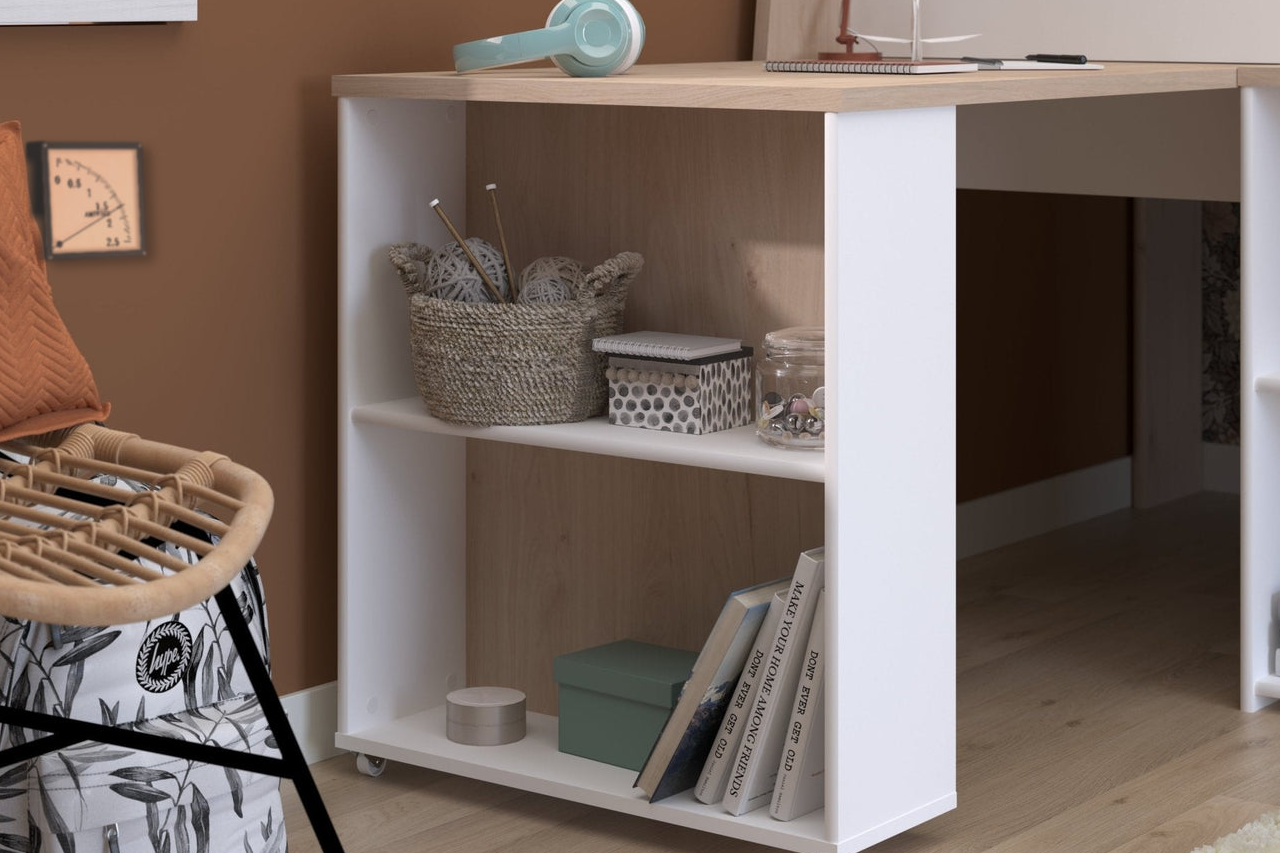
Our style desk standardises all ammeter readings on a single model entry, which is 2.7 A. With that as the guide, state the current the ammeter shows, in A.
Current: 1.75 A
